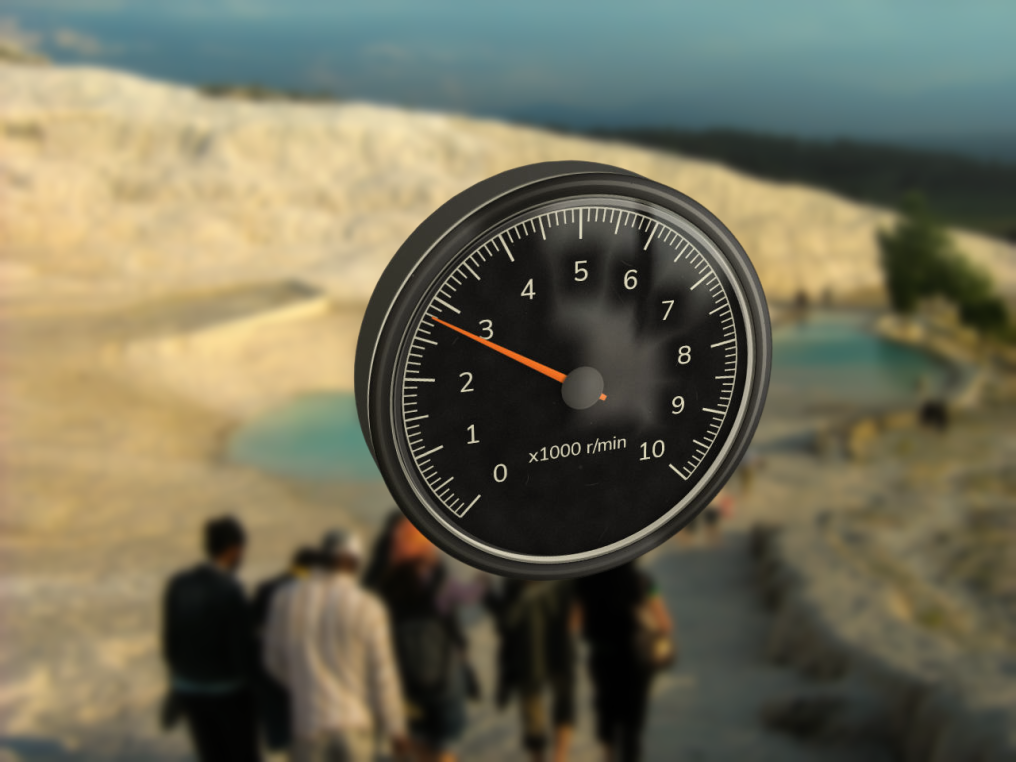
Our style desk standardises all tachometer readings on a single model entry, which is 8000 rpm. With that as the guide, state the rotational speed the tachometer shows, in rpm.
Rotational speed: 2800 rpm
